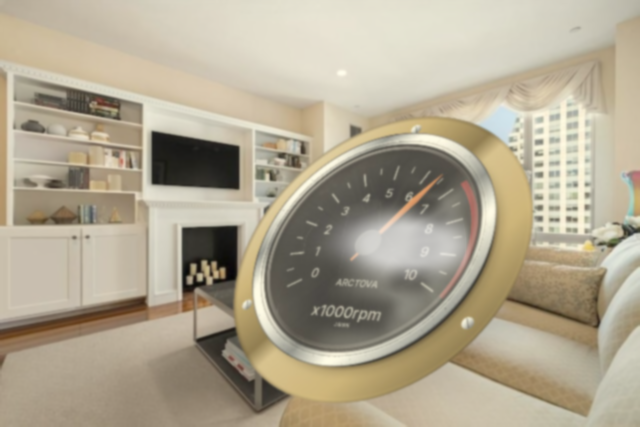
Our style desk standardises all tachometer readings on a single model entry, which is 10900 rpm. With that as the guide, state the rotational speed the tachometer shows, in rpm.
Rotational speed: 6500 rpm
